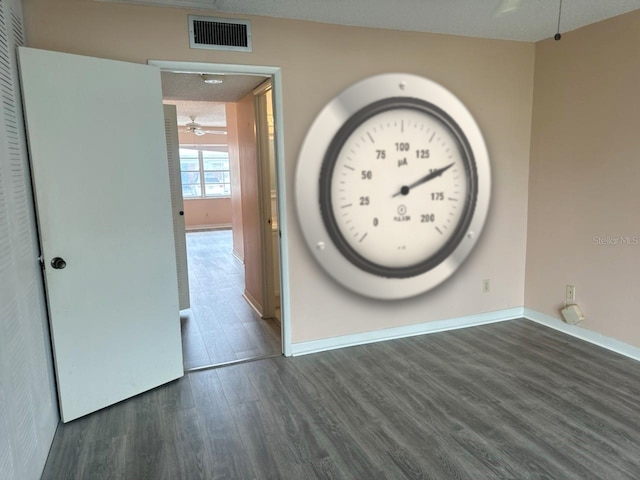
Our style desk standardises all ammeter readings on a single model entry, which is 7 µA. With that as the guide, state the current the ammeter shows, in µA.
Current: 150 µA
